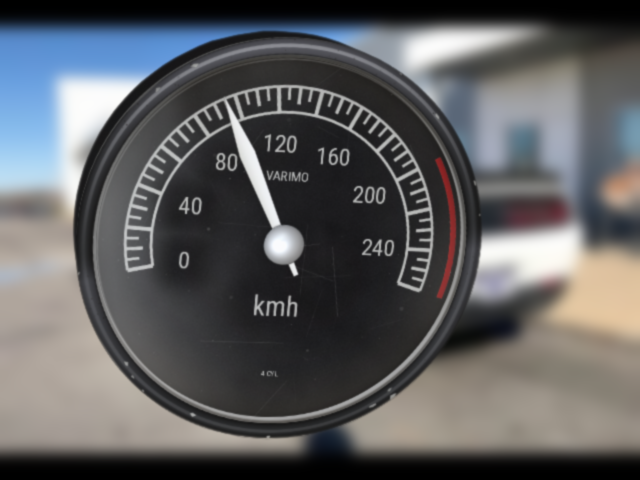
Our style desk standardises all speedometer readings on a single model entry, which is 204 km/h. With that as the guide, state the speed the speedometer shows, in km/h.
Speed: 95 km/h
